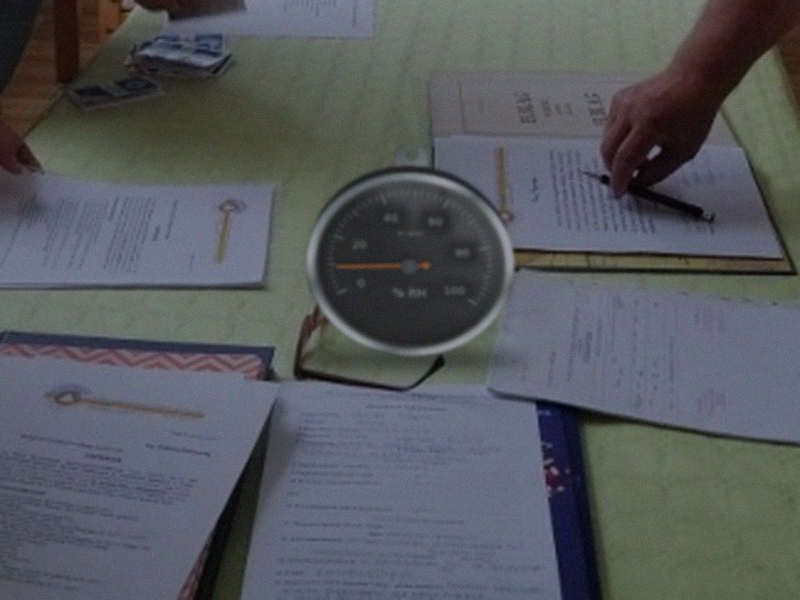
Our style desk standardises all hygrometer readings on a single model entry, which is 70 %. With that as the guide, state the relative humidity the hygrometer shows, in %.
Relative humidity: 10 %
